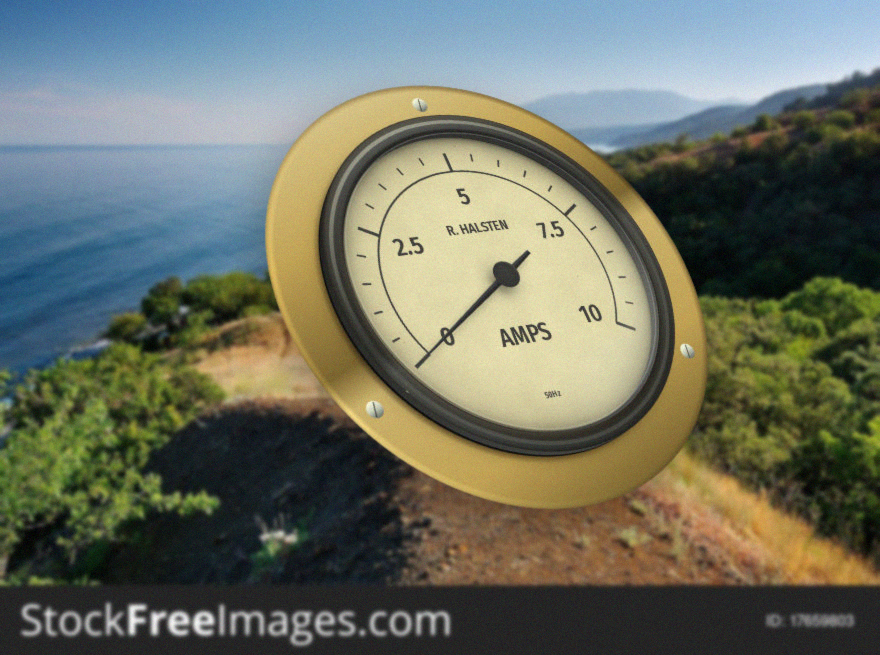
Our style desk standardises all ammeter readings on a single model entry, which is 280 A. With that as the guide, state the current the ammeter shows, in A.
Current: 0 A
